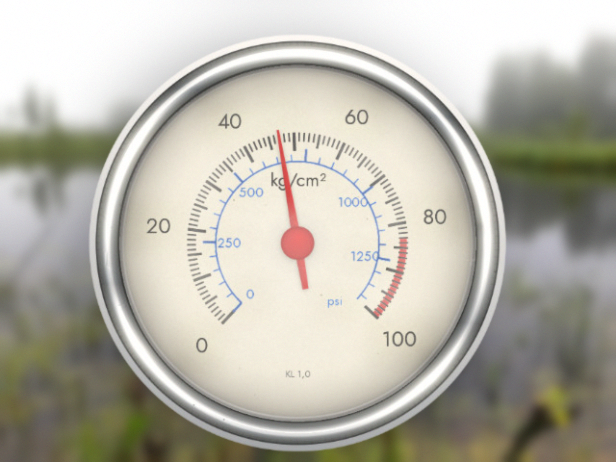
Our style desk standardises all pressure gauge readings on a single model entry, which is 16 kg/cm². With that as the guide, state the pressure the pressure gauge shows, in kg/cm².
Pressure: 47 kg/cm²
